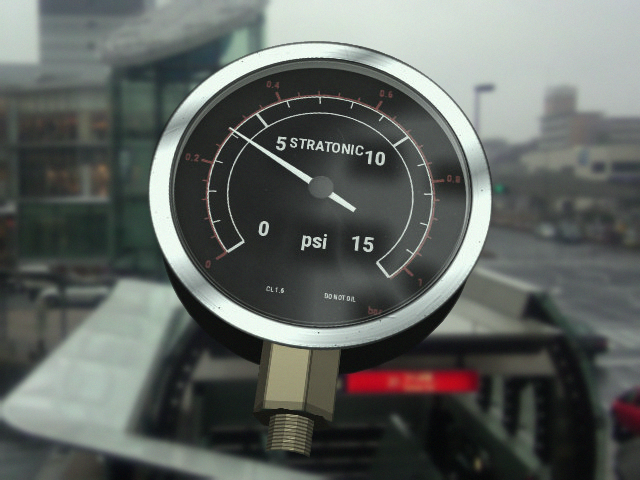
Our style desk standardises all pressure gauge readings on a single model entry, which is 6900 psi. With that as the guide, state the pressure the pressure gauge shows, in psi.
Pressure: 4 psi
